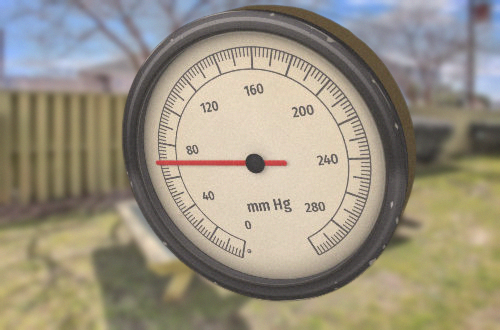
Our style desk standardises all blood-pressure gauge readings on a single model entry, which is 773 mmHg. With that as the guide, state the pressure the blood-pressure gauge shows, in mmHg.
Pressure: 70 mmHg
